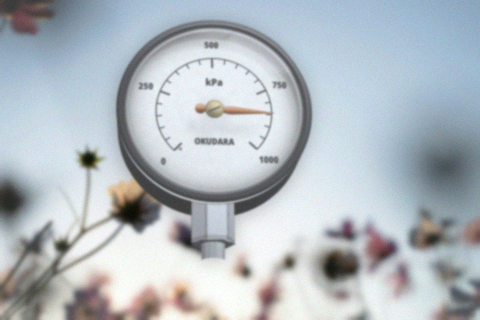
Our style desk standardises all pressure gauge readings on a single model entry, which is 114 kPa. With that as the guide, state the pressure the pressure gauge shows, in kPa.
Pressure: 850 kPa
